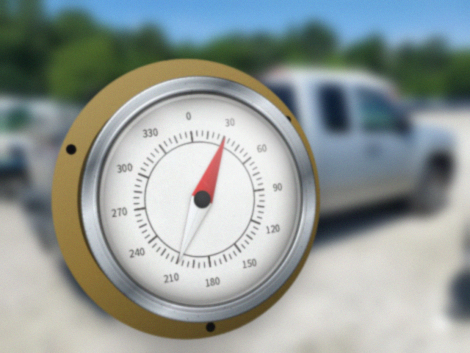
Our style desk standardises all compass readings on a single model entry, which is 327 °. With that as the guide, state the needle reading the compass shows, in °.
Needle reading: 30 °
